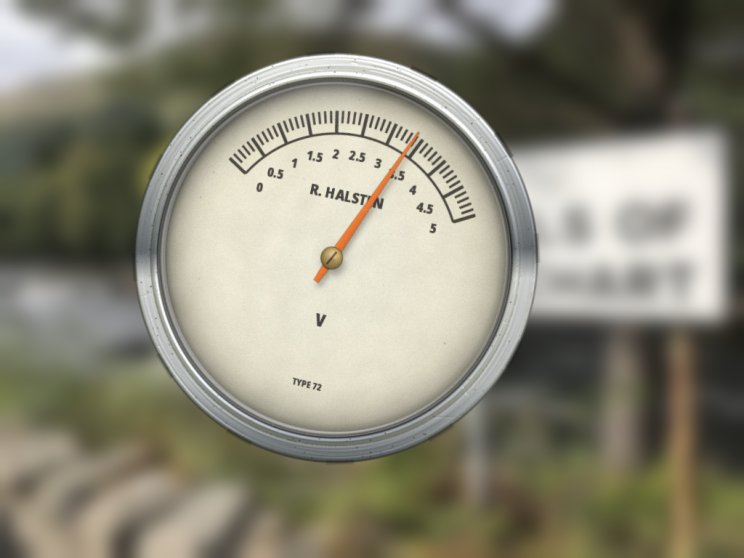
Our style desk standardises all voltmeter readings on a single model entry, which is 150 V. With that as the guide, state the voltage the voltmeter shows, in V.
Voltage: 3.4 V
